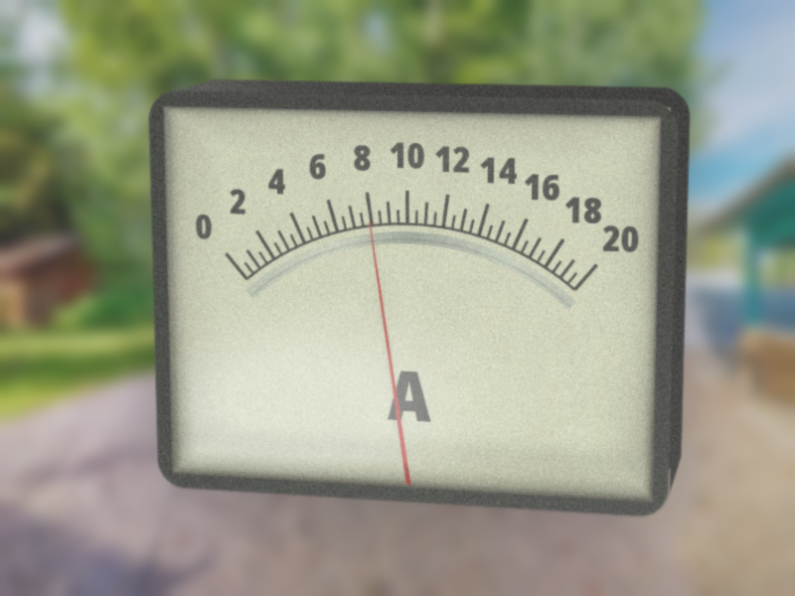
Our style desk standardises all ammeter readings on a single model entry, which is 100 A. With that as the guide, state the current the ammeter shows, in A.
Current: 8 A
